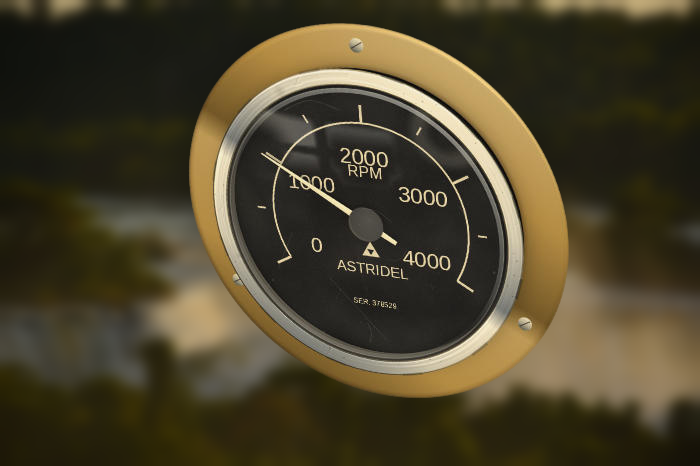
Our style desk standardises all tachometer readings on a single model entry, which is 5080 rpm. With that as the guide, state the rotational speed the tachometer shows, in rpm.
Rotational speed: 1000 rpm
